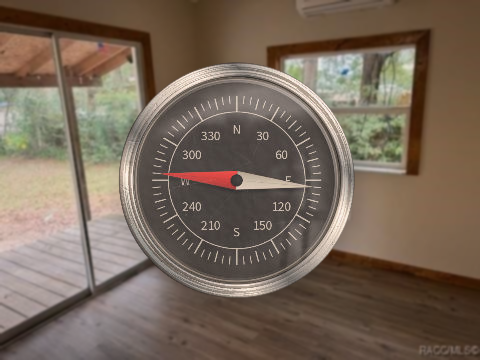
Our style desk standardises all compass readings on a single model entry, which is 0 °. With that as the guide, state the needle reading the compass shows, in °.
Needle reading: 275 °
